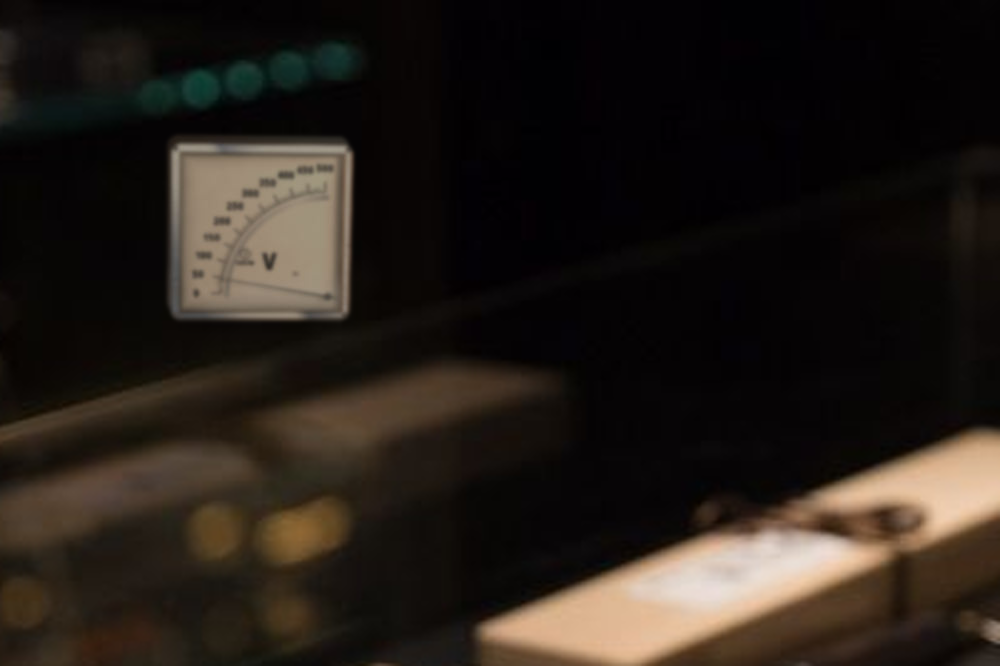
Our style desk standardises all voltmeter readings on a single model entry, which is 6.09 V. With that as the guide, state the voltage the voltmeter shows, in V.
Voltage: 50 V
